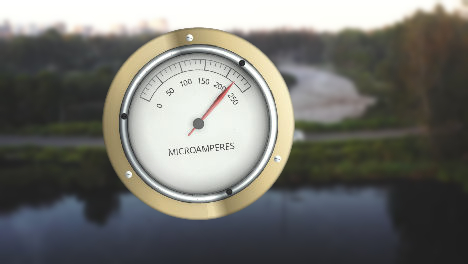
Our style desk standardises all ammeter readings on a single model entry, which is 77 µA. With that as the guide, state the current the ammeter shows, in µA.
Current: 220 µA
